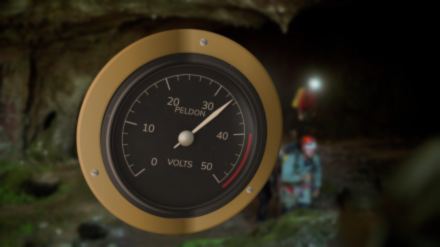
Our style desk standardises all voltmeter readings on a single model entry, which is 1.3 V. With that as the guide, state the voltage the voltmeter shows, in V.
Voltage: 33 V
